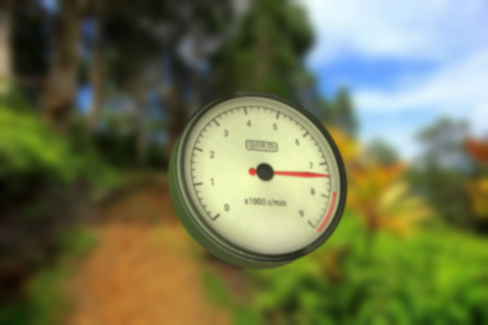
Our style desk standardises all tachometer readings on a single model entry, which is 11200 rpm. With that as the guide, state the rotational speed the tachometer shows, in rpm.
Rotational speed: 7400 rpm
